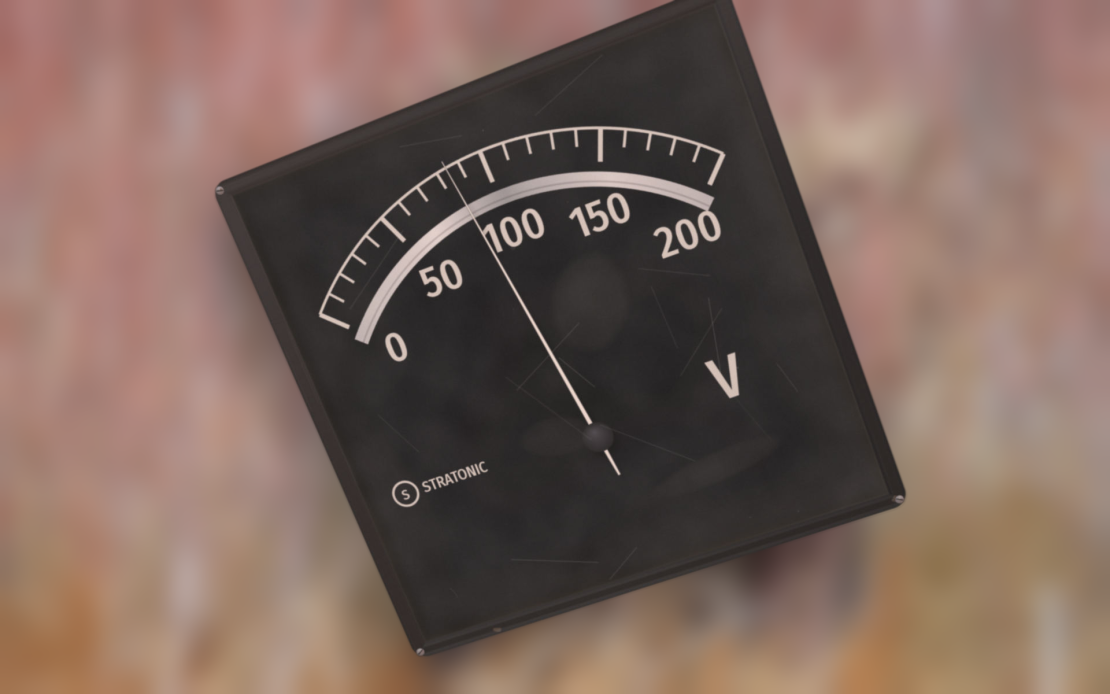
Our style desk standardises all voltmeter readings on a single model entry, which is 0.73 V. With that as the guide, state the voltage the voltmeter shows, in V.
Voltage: 85 V
